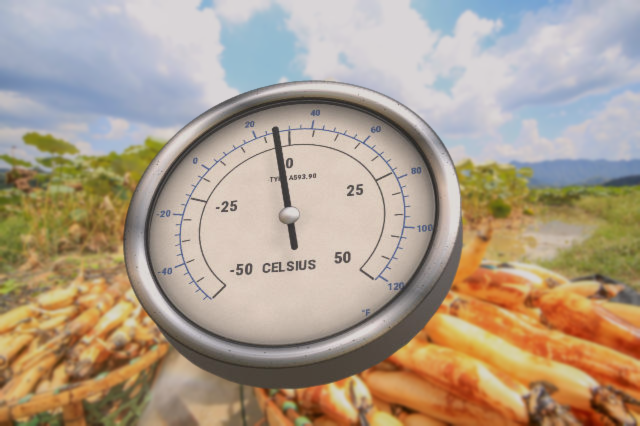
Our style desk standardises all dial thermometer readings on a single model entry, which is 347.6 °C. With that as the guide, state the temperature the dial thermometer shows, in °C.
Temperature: -2.5 °C
